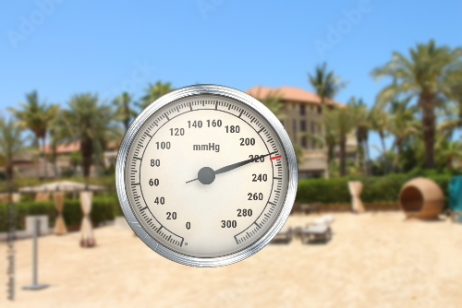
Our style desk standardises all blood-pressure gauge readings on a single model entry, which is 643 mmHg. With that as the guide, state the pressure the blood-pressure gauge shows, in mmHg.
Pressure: 220 mmHg
